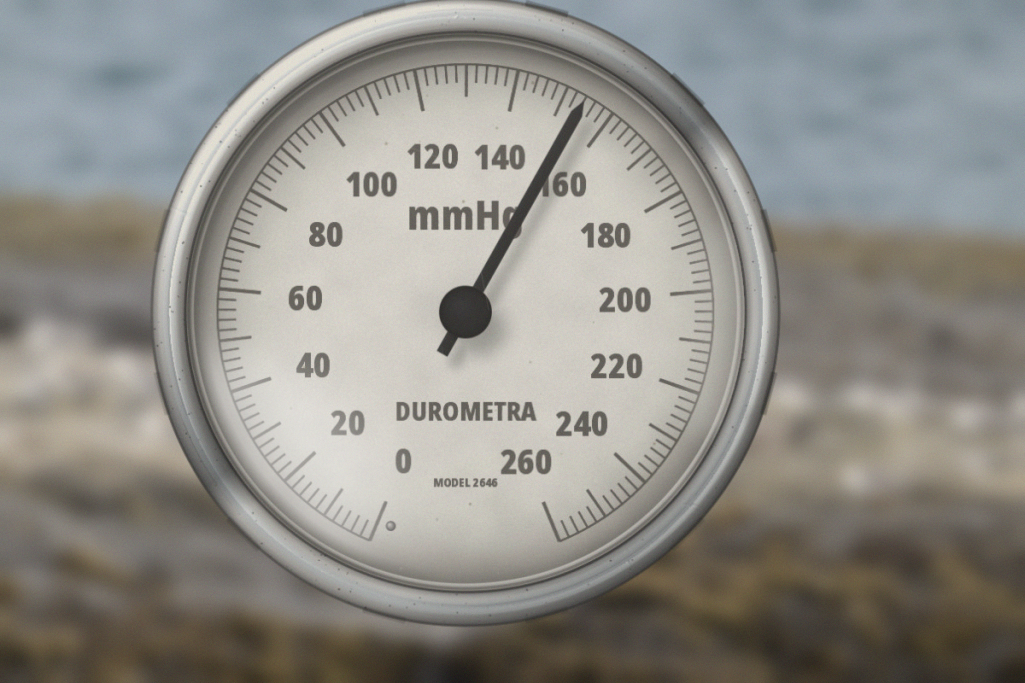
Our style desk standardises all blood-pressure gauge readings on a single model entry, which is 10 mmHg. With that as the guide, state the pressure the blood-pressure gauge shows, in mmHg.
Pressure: 154 mmHg
